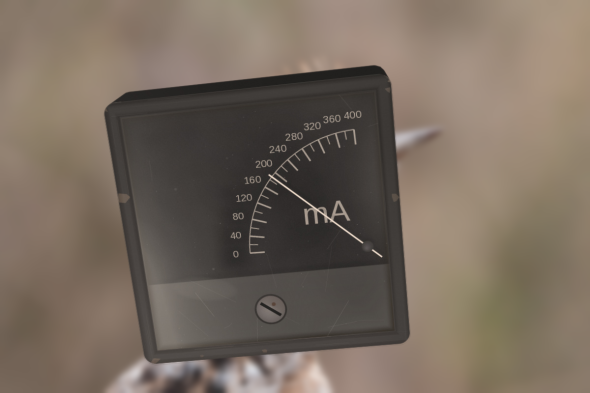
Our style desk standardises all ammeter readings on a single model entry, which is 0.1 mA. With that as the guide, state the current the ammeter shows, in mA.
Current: 190 mA
